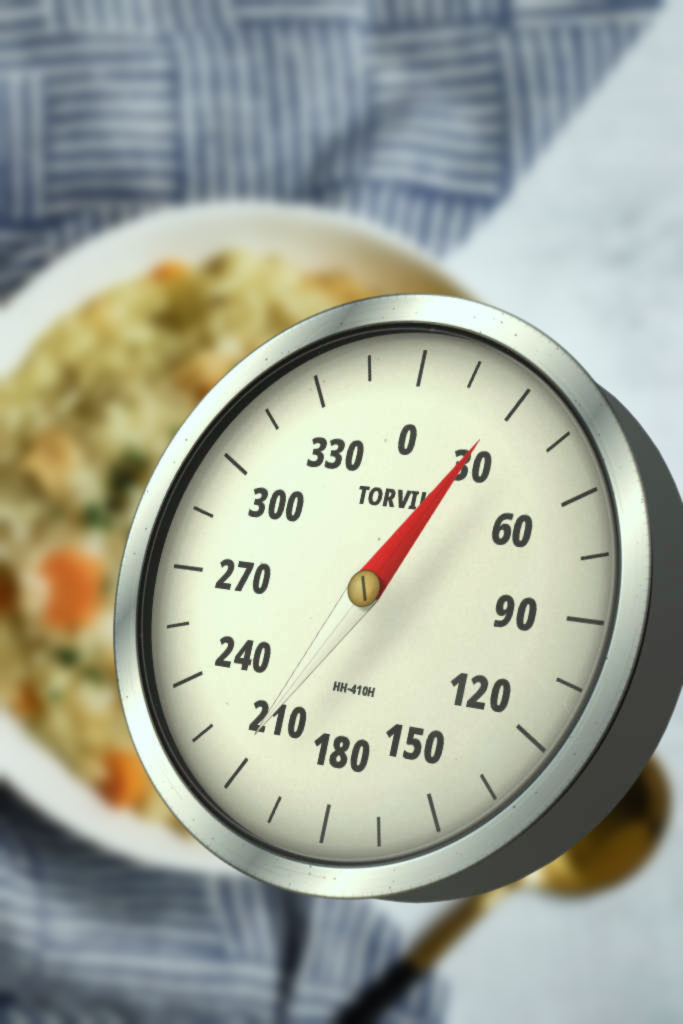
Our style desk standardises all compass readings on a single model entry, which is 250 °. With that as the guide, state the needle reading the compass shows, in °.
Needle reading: 30 °
